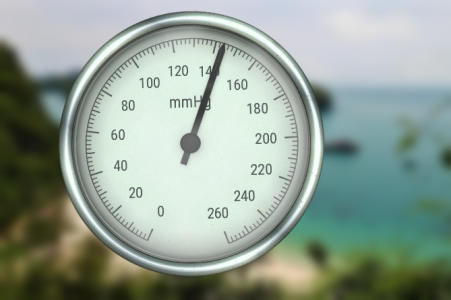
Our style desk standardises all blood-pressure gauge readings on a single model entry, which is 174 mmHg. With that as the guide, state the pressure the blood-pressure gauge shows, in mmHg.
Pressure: 144 mmHg
